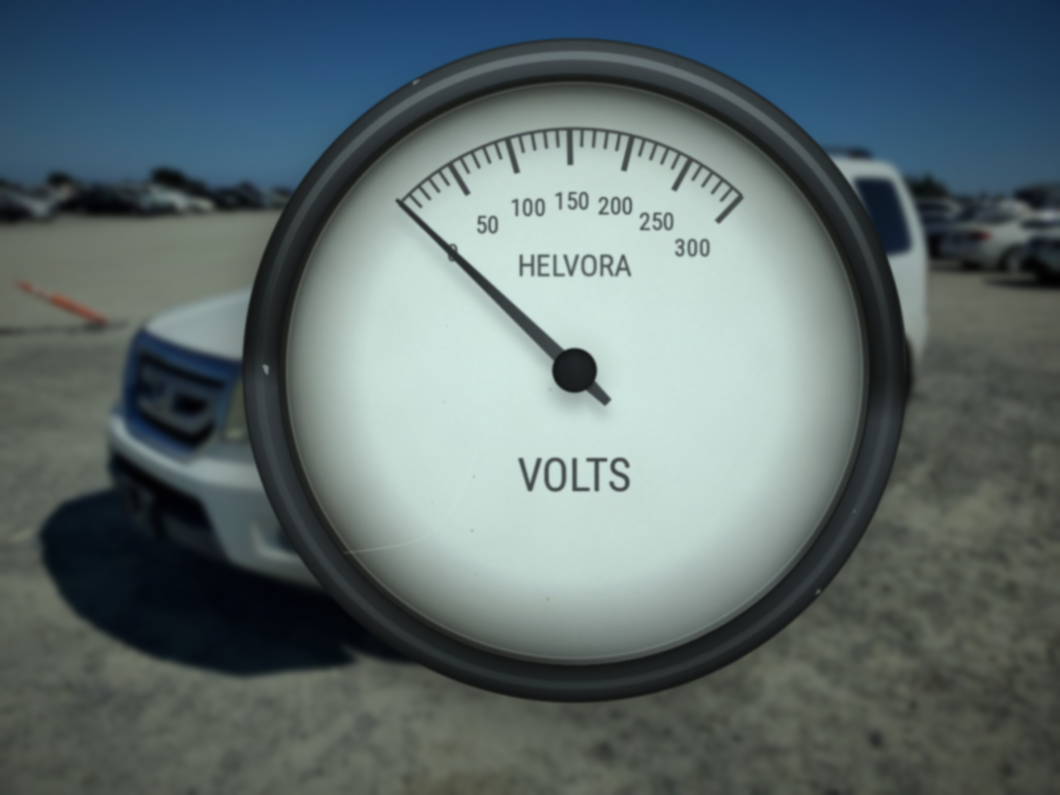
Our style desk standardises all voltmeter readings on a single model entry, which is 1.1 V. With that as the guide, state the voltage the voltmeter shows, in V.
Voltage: 0 V
